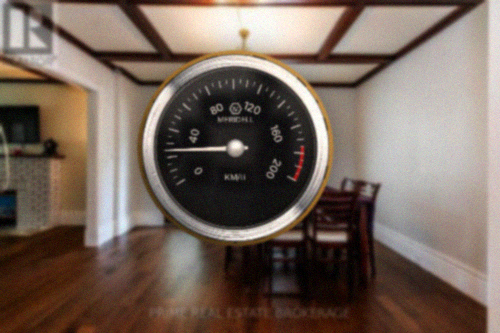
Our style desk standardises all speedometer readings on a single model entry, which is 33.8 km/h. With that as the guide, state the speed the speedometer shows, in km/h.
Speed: 25 km/h
